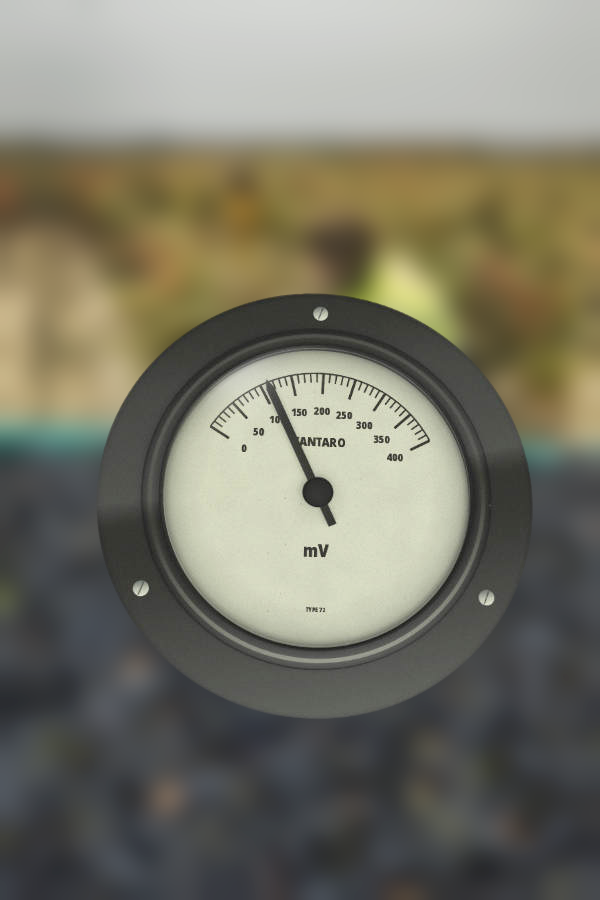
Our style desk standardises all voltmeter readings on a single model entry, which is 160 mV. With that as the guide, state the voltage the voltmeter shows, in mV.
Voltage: 110 mV
